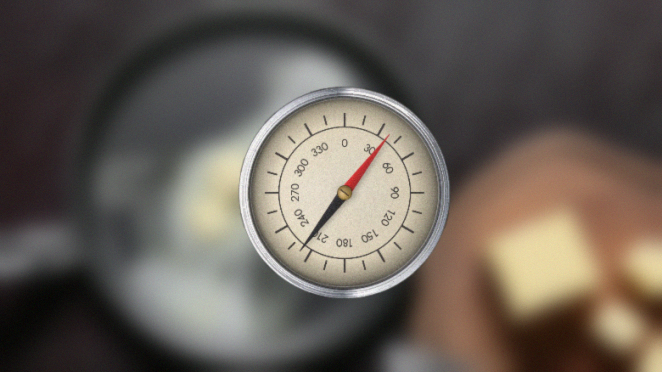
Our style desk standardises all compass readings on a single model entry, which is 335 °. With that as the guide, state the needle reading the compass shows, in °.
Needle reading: 37.5 °
